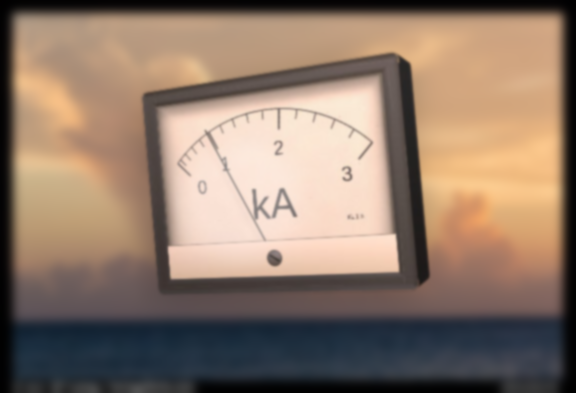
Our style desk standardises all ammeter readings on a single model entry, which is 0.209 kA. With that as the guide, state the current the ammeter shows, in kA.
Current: 1 kA
